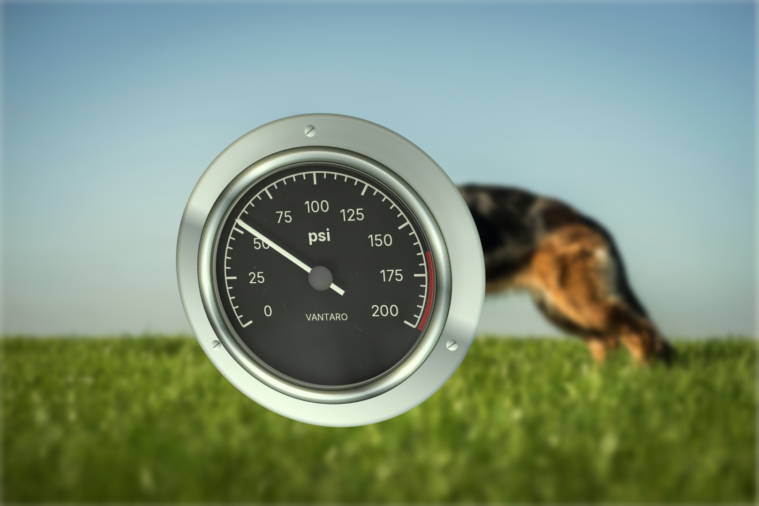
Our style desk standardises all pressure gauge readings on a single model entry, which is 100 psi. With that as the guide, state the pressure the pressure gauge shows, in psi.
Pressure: 55 psi
